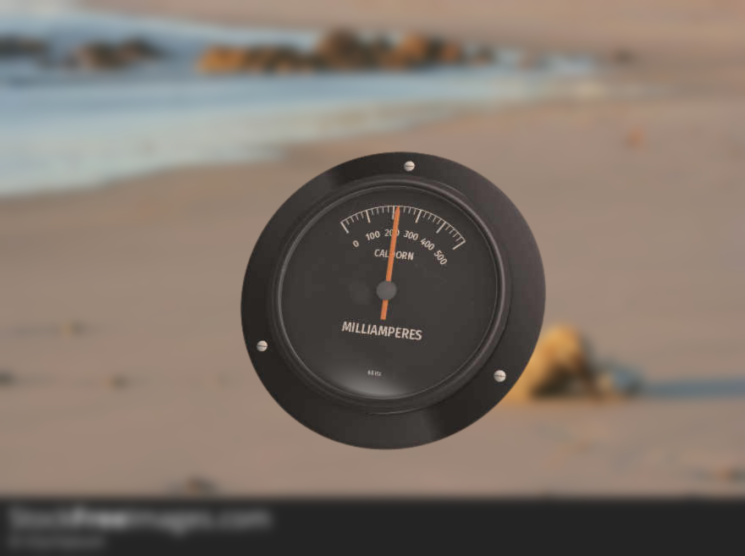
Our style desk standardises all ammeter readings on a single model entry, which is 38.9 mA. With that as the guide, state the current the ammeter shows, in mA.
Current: 220 mA
